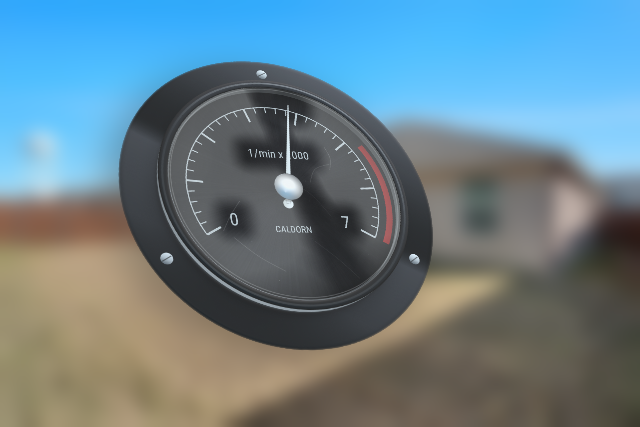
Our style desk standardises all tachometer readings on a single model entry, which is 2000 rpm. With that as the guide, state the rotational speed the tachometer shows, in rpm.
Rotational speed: 3800 rpm
